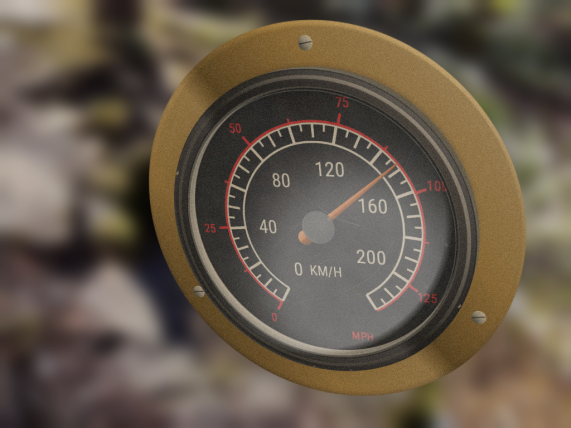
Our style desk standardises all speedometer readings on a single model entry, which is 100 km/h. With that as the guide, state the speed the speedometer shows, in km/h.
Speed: 147.5 km/h
